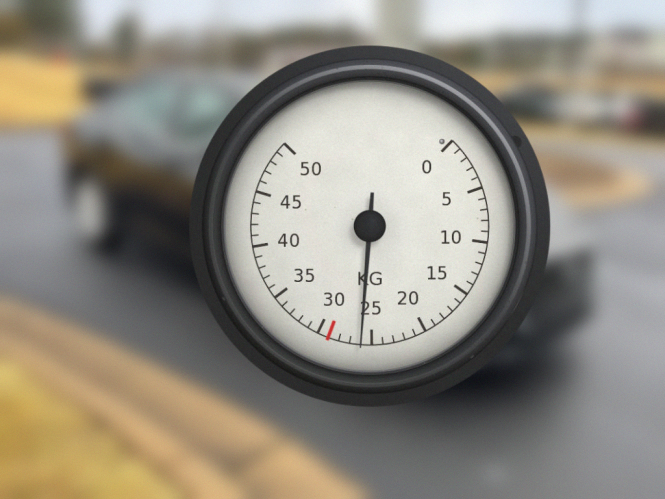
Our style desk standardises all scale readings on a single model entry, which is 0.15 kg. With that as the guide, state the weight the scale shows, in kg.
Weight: 26 kg
